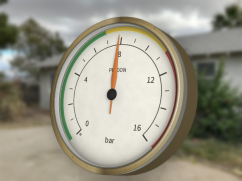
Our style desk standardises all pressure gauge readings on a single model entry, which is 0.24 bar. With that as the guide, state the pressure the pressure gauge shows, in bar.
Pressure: 8 bar
